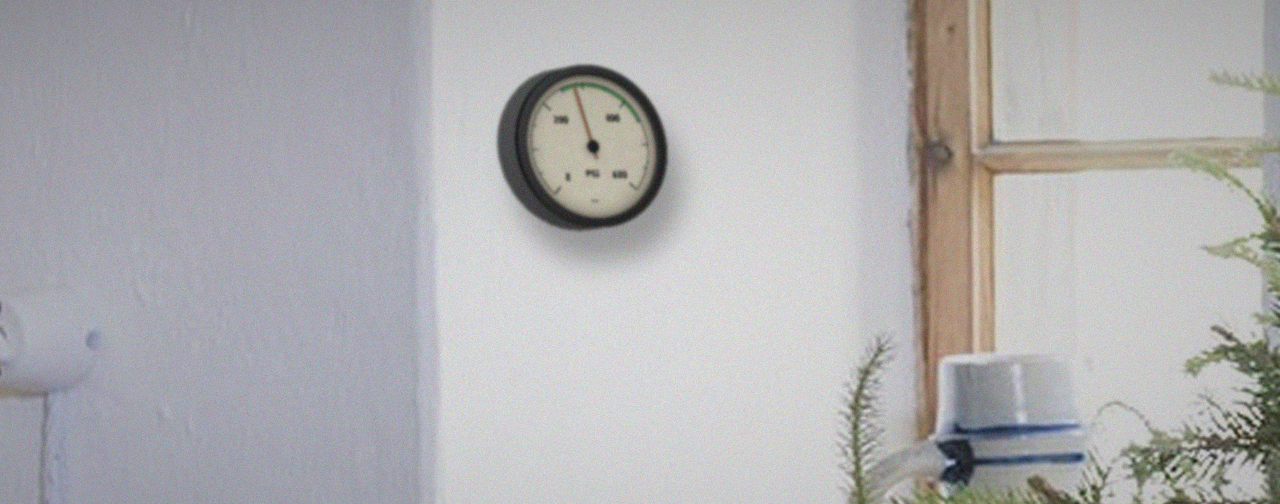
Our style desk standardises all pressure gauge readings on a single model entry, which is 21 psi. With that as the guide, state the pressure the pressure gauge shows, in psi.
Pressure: 275 psi
